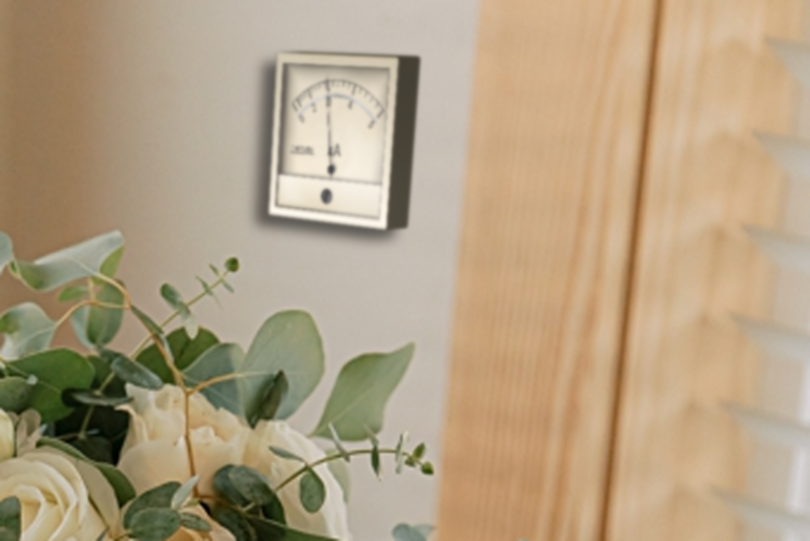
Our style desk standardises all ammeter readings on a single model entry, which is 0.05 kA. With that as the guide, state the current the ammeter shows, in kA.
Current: 3 kA
